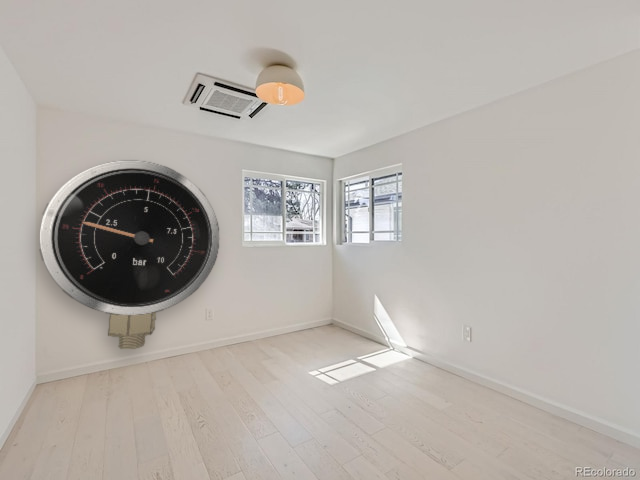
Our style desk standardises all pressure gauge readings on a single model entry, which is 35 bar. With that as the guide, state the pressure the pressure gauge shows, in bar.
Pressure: 2 bar
